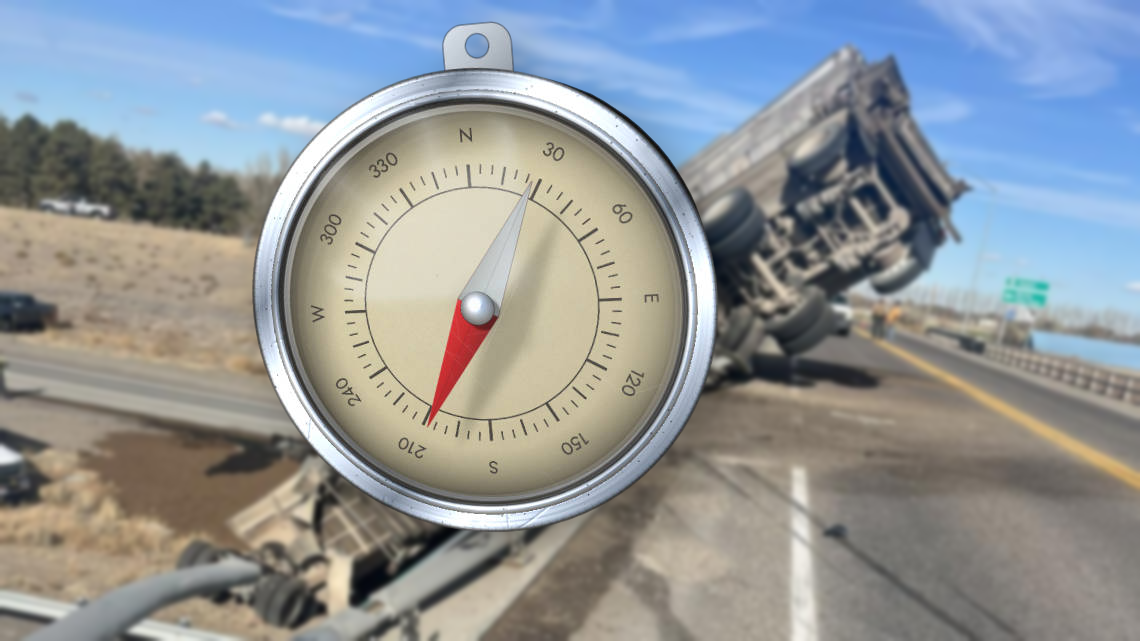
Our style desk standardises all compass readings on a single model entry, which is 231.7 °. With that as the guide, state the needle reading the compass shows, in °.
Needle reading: 207.5 °
